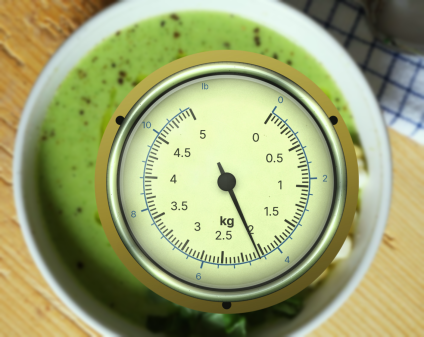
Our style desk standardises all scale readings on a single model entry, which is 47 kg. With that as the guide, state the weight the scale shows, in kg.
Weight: 2.05 kg
